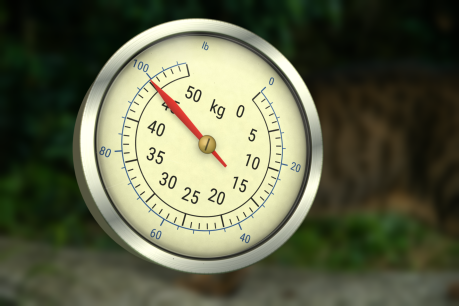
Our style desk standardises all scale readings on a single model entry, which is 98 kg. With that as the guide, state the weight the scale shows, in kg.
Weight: 45 kg
